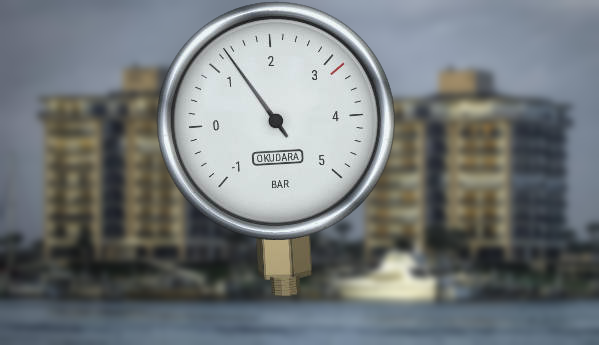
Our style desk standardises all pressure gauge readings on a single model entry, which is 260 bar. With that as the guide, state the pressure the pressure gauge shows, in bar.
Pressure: 1.3 bar
